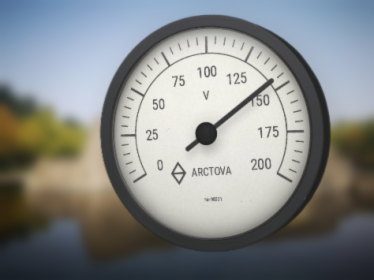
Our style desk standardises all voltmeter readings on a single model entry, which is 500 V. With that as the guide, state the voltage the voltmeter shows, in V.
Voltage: 145 V
